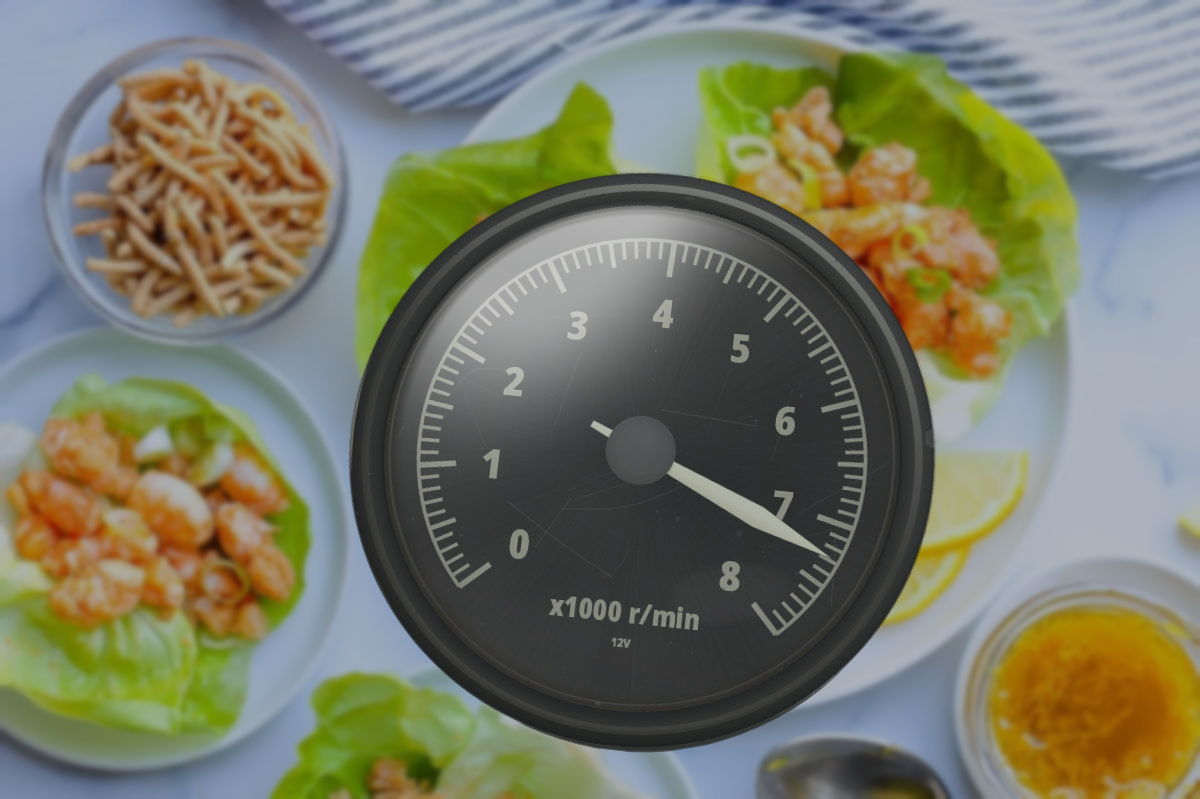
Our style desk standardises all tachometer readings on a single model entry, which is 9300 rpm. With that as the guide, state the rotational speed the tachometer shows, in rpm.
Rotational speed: 7300 rpm
